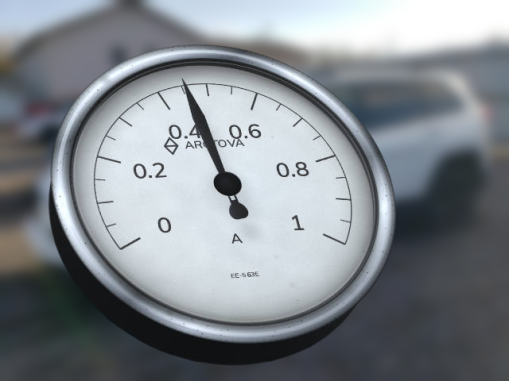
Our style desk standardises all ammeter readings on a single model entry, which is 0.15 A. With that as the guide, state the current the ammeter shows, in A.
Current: 0.45 A
